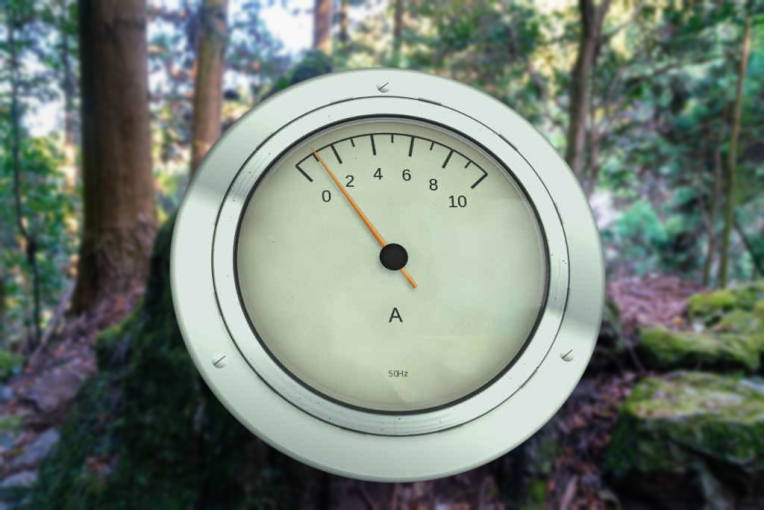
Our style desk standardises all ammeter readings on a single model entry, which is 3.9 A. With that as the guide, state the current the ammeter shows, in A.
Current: 1 A
